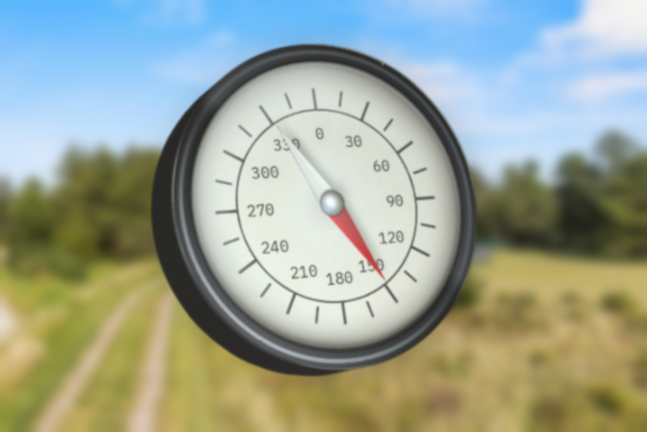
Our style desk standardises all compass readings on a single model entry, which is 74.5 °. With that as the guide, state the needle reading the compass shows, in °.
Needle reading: 150 °
